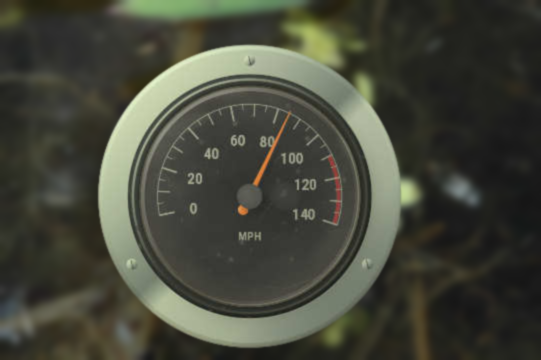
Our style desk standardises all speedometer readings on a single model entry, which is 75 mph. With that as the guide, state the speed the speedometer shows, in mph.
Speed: 85 mph
